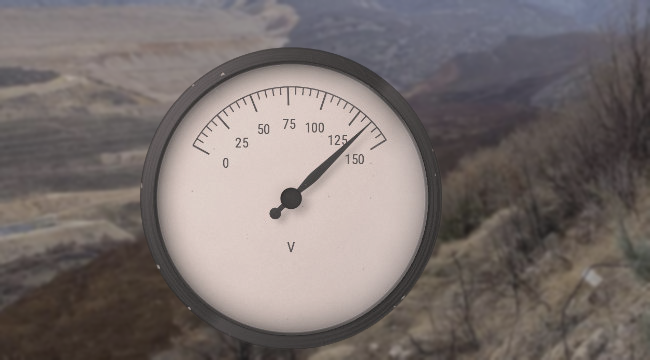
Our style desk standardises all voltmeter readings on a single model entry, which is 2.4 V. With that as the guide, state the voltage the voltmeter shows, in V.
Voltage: 135 V
